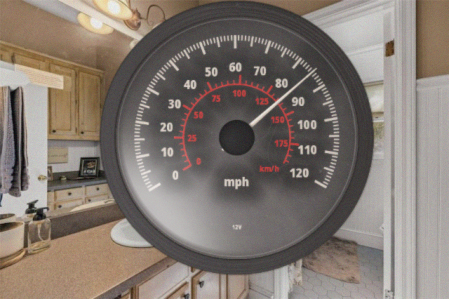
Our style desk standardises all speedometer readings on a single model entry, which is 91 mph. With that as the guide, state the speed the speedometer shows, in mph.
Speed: 85 mph
